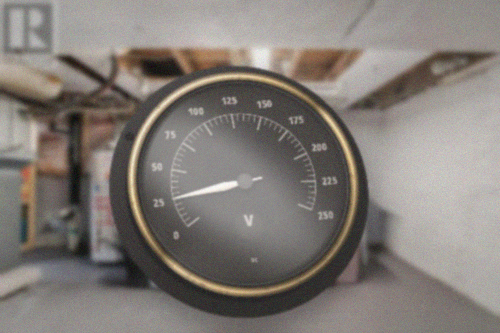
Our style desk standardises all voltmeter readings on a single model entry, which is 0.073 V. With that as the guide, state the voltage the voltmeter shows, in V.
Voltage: 25 V
